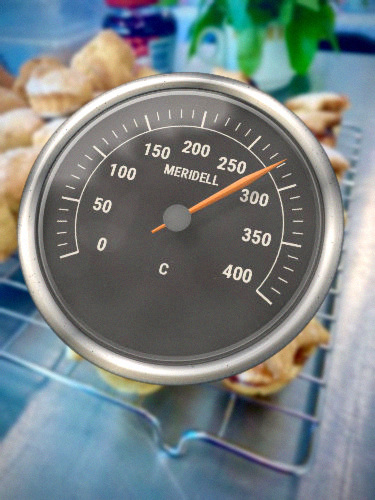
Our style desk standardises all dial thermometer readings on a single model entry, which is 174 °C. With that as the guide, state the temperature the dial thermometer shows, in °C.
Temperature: 280 °C
